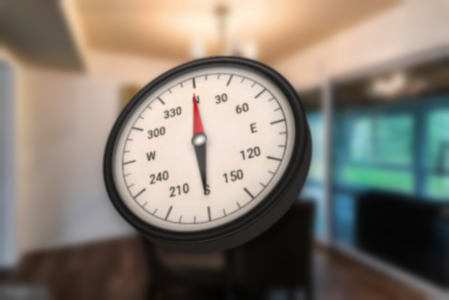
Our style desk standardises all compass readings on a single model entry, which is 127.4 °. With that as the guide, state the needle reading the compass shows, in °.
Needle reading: 0 °
